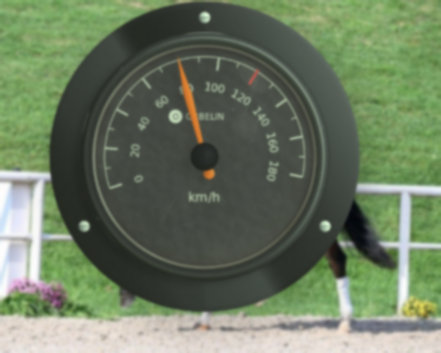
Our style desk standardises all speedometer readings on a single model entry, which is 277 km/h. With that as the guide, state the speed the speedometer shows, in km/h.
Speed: 80 km/h
